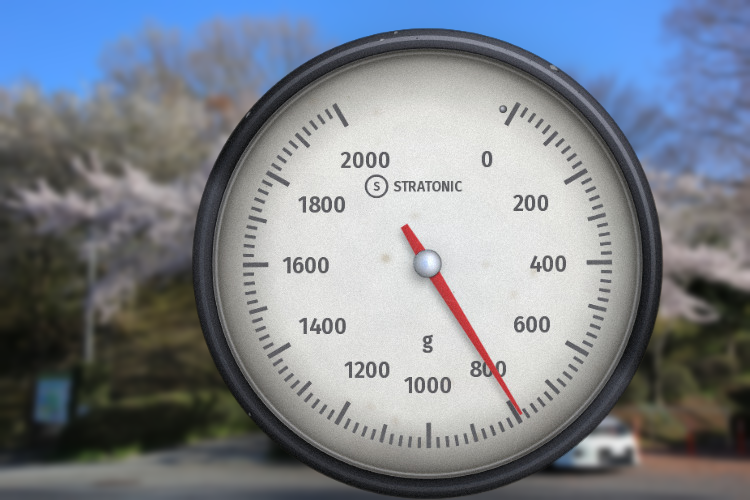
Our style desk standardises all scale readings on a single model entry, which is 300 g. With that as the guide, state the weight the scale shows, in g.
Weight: 790 g
